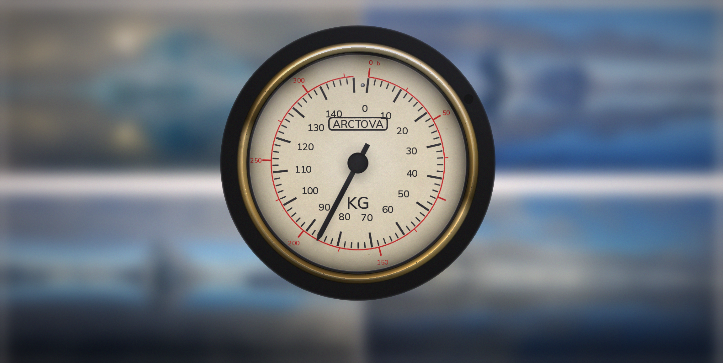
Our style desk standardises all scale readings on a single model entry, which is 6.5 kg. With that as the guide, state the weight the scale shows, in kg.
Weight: 86 kg
